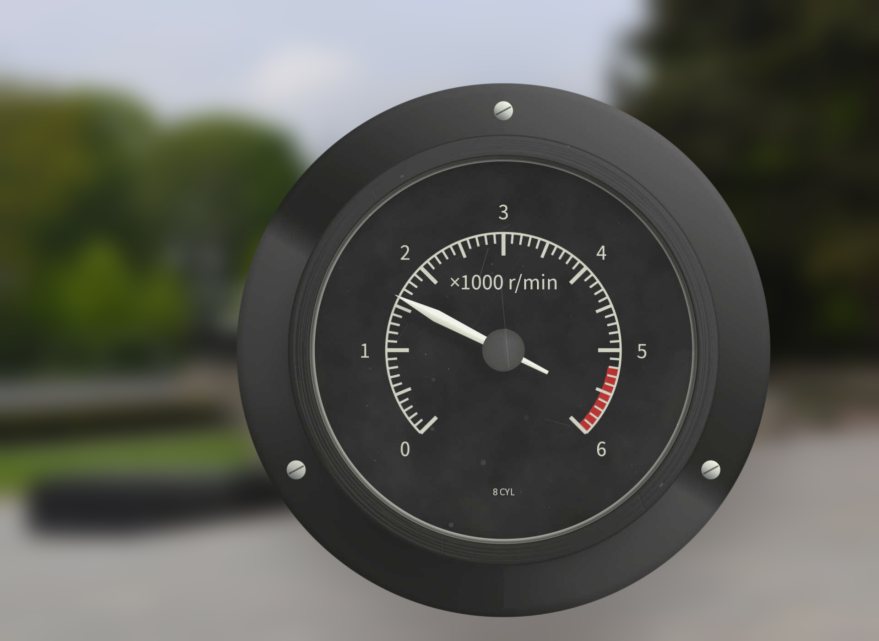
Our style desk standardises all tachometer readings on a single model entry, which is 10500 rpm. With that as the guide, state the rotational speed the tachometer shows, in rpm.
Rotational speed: 1600 rpm
